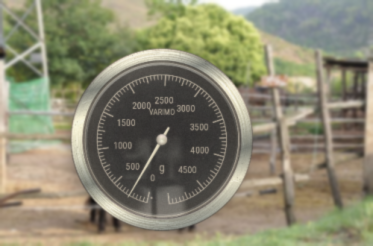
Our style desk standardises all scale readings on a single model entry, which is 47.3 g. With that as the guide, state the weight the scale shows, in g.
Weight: 250 g
